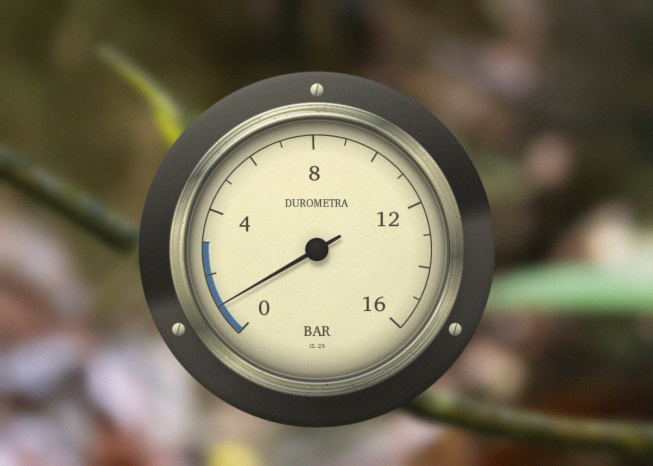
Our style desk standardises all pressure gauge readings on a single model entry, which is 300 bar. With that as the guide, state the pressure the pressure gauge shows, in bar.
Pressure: 1 bar
